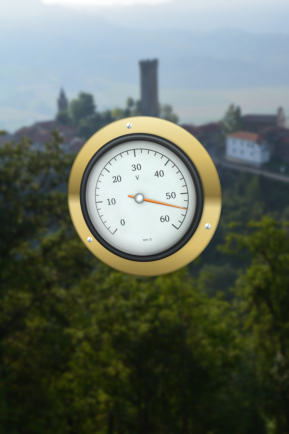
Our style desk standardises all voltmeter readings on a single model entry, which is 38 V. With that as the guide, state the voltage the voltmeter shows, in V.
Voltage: 54 V
